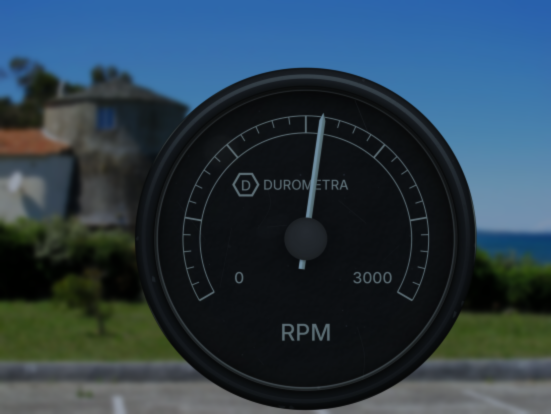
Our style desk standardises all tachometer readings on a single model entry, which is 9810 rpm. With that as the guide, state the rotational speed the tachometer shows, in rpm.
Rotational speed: 1600 rpm
